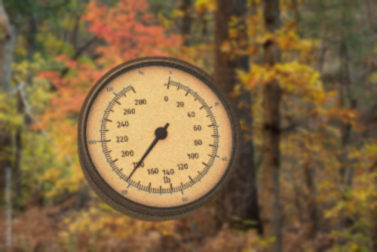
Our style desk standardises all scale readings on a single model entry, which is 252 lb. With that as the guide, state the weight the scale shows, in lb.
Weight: 180 lb
